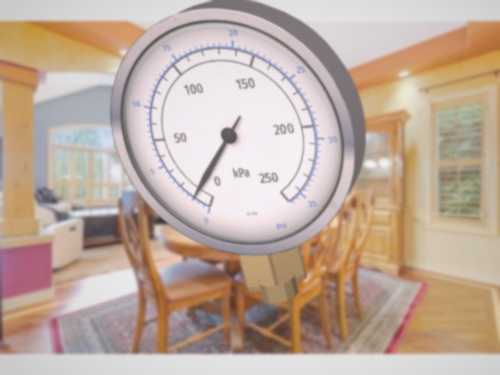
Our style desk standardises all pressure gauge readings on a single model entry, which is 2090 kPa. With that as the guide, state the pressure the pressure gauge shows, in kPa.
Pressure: 10 kPa
